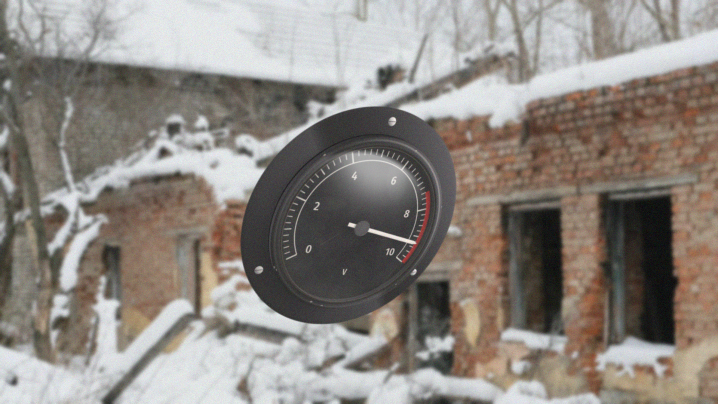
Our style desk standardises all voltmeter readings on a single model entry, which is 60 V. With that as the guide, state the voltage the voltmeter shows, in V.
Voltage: 9.2 V
